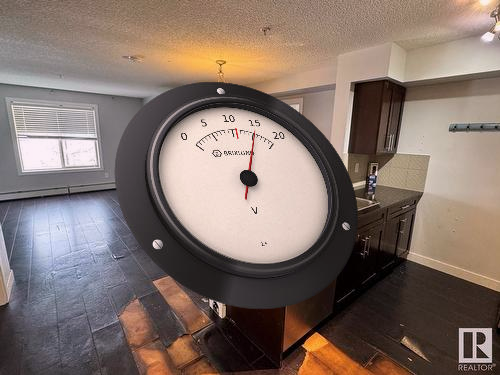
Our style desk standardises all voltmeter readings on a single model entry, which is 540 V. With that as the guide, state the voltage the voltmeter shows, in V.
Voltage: 15 V
